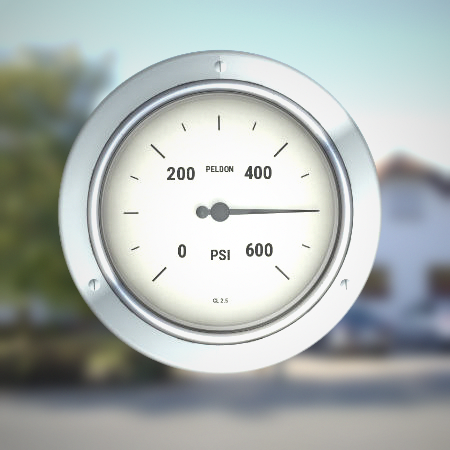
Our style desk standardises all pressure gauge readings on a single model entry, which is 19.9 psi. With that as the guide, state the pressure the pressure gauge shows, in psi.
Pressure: 500 psi
